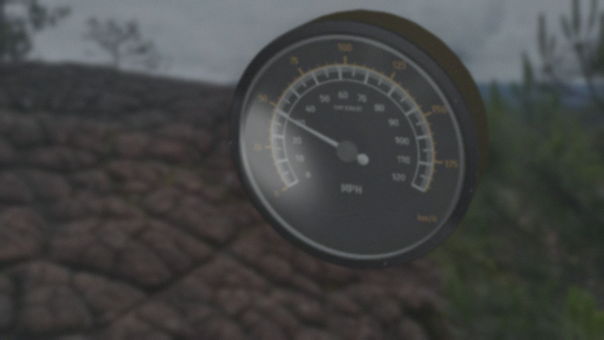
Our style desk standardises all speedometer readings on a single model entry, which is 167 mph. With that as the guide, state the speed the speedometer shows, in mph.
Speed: 30 mph
